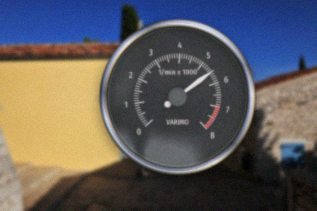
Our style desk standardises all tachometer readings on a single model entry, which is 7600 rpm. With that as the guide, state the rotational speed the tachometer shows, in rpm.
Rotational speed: 5500 rpm
